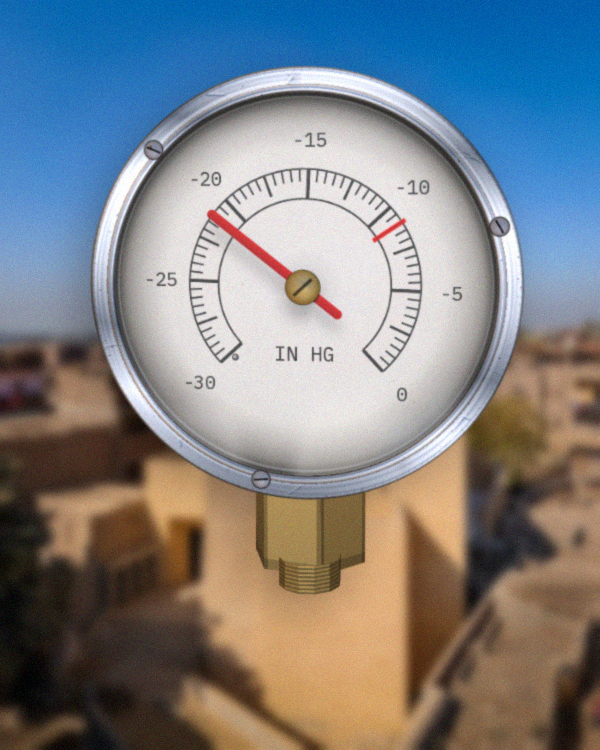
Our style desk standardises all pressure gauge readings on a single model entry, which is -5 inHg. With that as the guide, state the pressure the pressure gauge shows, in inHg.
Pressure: -21 inHg
